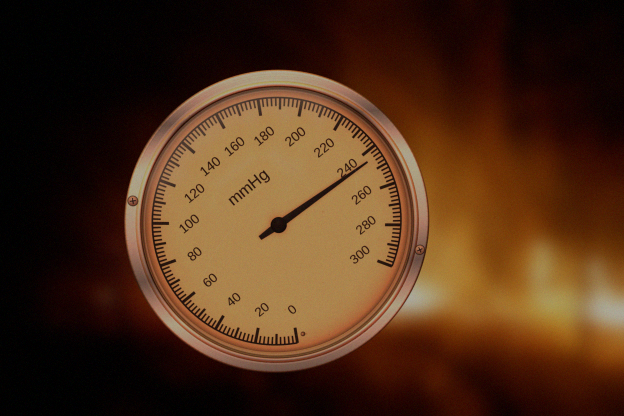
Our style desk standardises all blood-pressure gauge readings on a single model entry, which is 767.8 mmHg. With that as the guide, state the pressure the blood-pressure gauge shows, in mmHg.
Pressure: 244 mmHg
